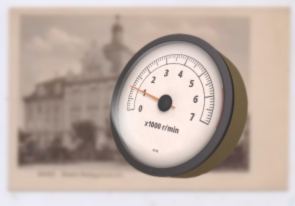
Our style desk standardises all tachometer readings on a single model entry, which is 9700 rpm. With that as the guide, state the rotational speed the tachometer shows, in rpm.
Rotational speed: 1000 rpm
